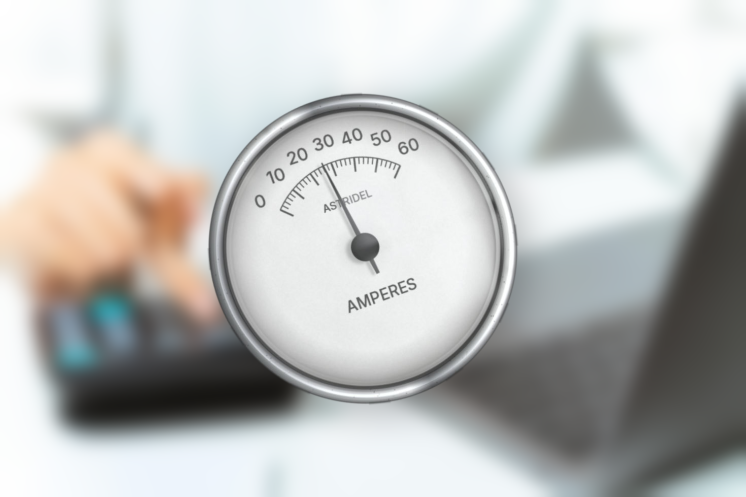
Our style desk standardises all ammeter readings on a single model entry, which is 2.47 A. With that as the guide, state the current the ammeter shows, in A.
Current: 26 A
